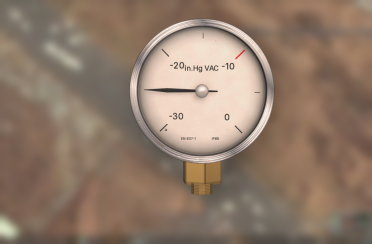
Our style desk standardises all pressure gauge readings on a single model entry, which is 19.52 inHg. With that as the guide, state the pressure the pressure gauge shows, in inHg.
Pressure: -25 inHg
